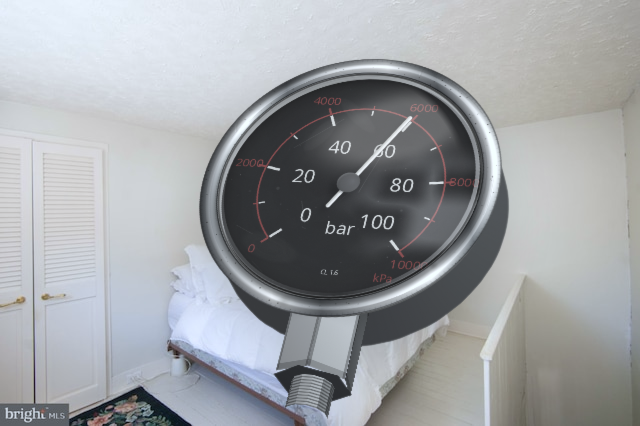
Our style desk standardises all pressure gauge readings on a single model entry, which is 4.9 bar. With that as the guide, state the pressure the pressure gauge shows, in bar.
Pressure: 60 bar
